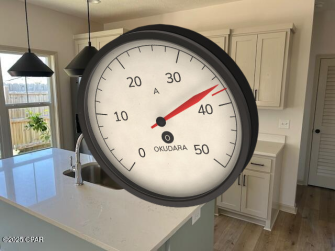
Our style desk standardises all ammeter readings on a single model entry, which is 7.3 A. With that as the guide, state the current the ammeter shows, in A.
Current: 37 A
